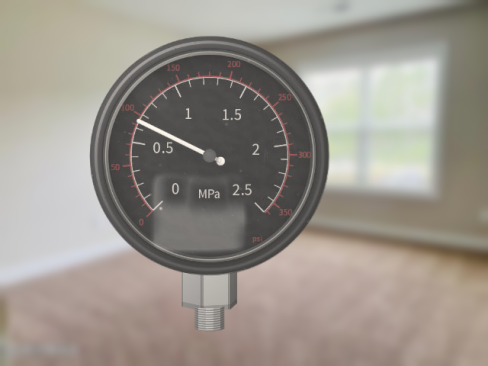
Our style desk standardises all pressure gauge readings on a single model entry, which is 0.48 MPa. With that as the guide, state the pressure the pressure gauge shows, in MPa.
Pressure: 0.65 MPa
